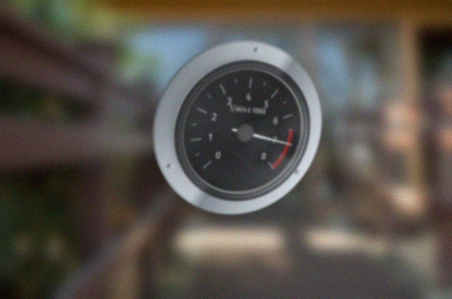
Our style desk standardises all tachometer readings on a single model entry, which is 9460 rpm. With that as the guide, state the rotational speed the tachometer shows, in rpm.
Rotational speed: 7000 rpm
